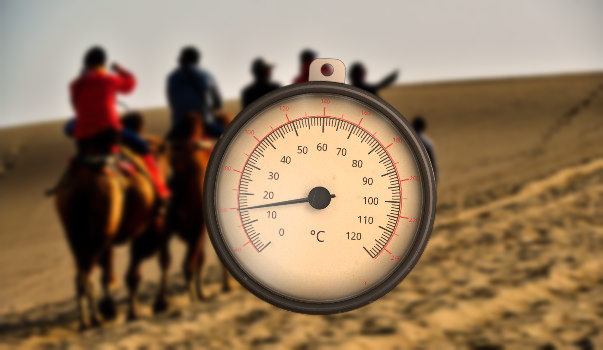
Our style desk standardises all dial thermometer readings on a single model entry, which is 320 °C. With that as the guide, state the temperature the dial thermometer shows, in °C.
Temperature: 15 °C
